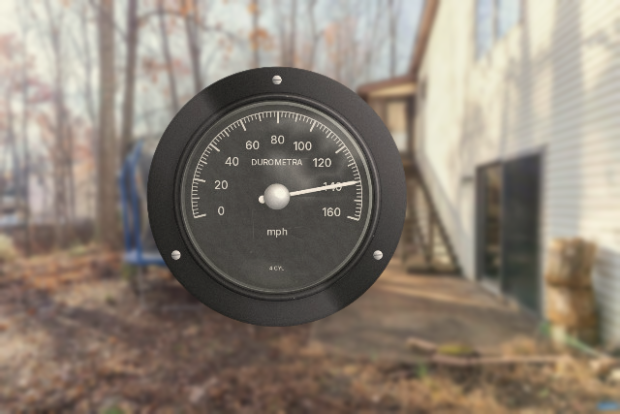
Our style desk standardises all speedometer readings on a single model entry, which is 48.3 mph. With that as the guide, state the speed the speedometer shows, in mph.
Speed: 140 mph
